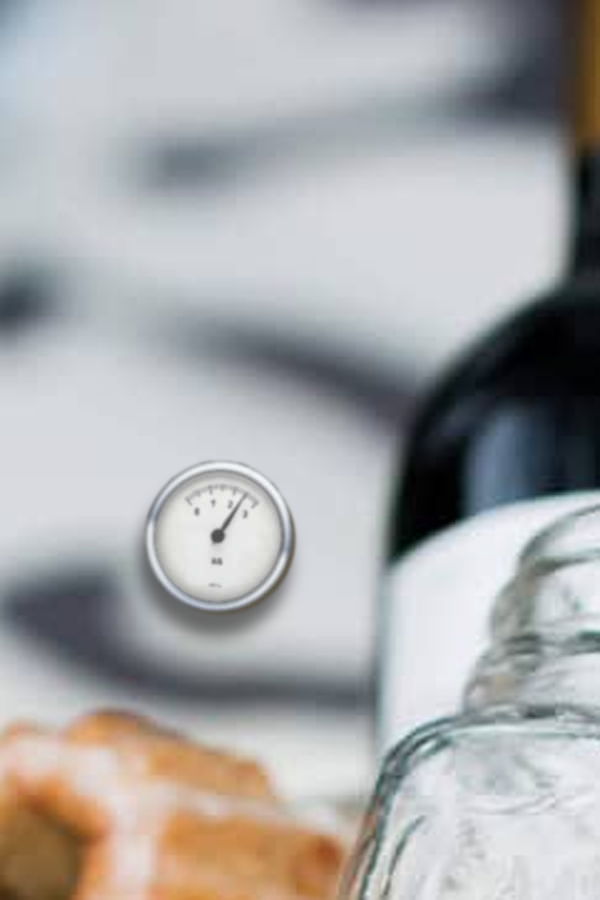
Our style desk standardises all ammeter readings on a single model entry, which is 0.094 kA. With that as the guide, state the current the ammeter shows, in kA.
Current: 2.5 kA
